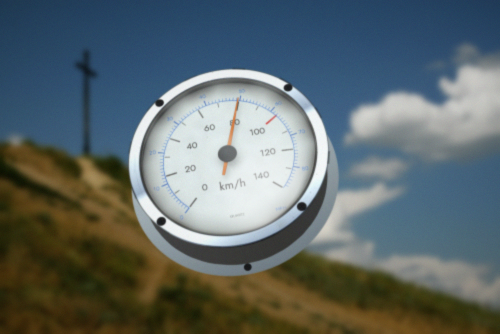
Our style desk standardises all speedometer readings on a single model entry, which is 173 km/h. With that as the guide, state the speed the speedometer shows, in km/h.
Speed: 80 km/h
